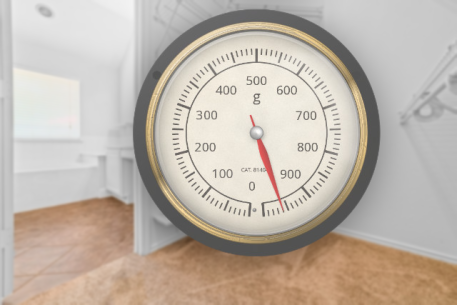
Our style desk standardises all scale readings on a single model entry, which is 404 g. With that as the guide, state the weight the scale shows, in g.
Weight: 960 g
